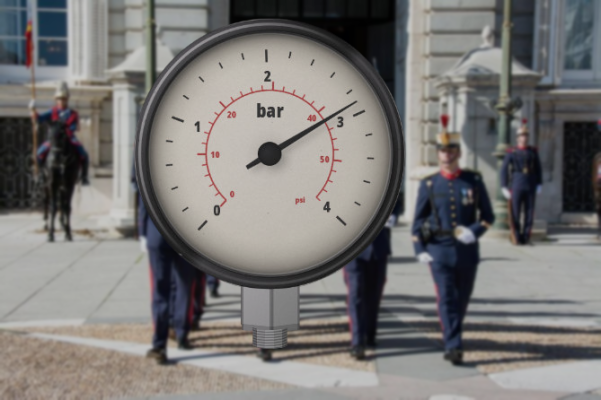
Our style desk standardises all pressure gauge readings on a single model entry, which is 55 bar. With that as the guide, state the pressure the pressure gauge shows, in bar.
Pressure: 2.9 bar
